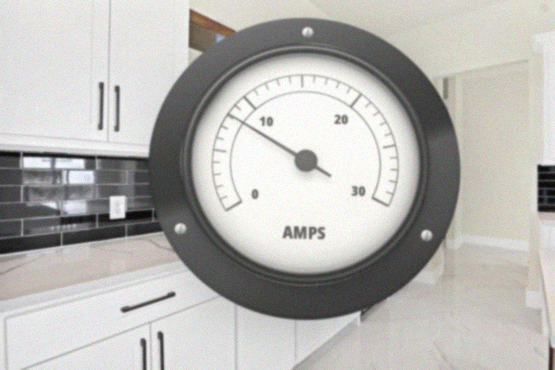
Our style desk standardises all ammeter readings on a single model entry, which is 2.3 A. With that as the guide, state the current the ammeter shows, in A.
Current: 8 A
